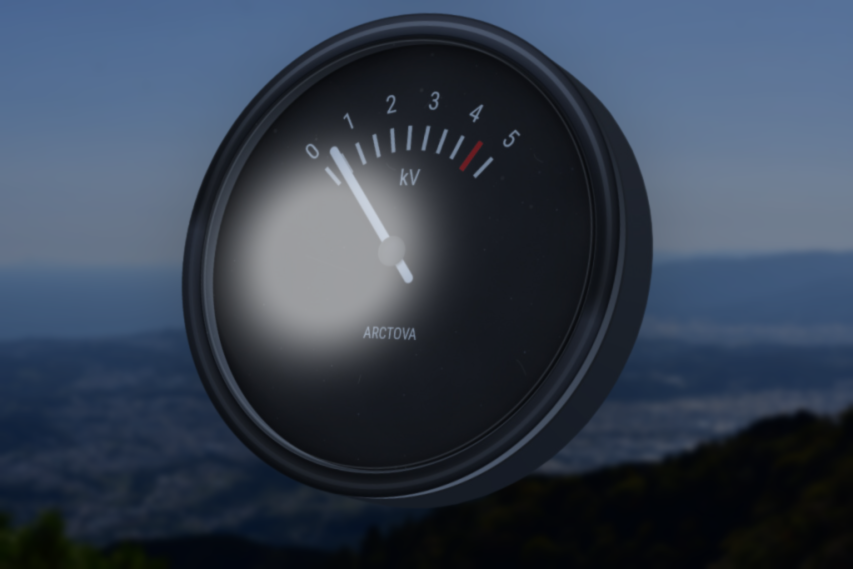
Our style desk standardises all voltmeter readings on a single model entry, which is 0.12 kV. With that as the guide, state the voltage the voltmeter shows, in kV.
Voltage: 0.5 kV
